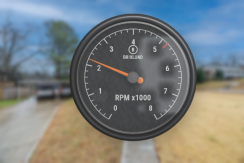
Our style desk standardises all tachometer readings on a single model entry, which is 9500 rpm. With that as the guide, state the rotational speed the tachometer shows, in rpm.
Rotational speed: 2200 rpm
